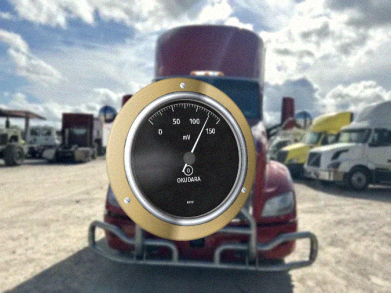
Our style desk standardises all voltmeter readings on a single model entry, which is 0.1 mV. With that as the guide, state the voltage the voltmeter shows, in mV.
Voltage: 125 mV
